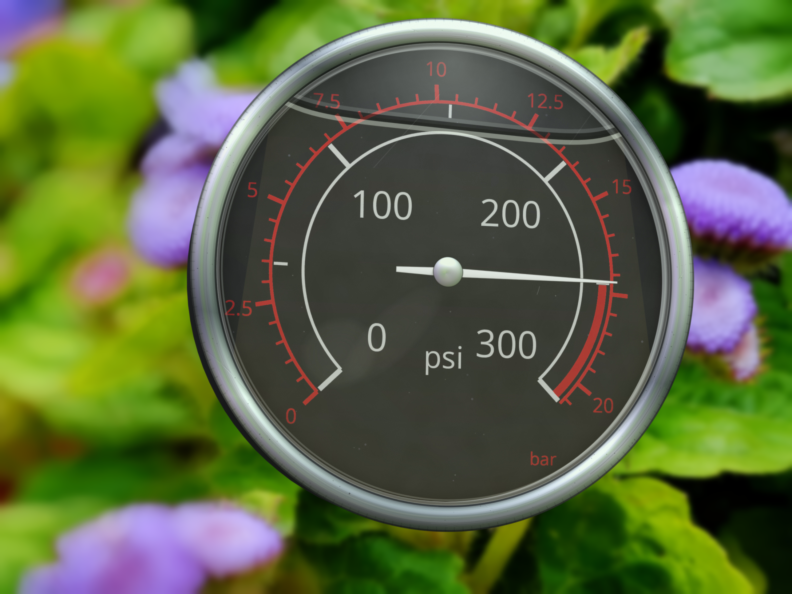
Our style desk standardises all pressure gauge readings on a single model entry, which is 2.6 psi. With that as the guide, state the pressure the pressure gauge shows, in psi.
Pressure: 250 psi
